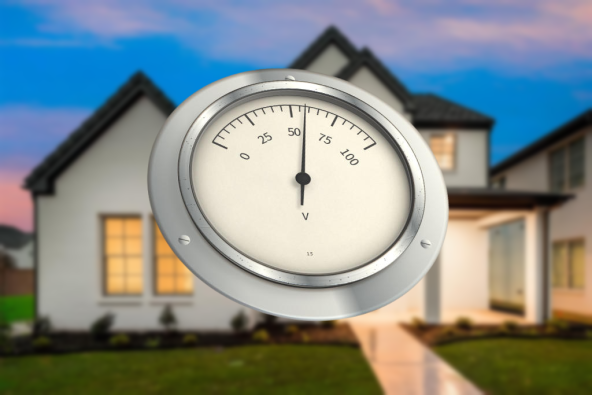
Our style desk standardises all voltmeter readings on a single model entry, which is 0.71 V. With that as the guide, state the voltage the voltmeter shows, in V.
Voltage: 57.5 V
